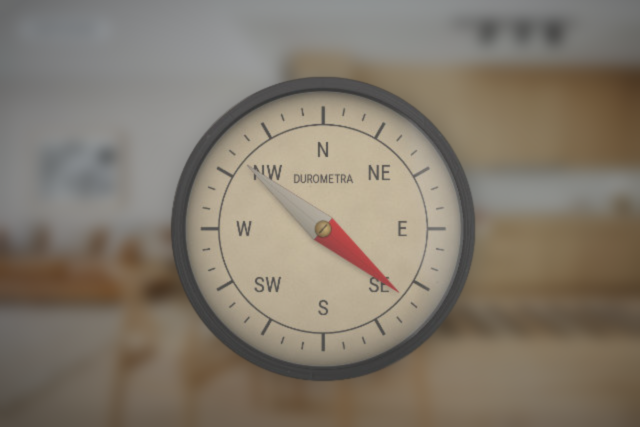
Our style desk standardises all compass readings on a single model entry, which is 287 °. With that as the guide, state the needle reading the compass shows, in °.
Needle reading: 130 °
